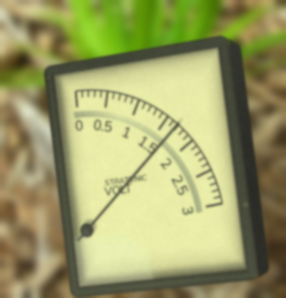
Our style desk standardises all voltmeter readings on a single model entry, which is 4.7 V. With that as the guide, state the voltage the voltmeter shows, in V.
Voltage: 1.7 V
